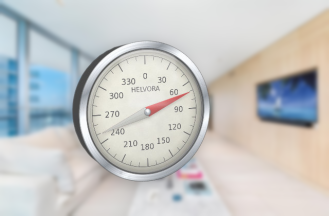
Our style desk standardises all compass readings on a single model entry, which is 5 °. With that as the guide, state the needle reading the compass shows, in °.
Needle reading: 70 °
